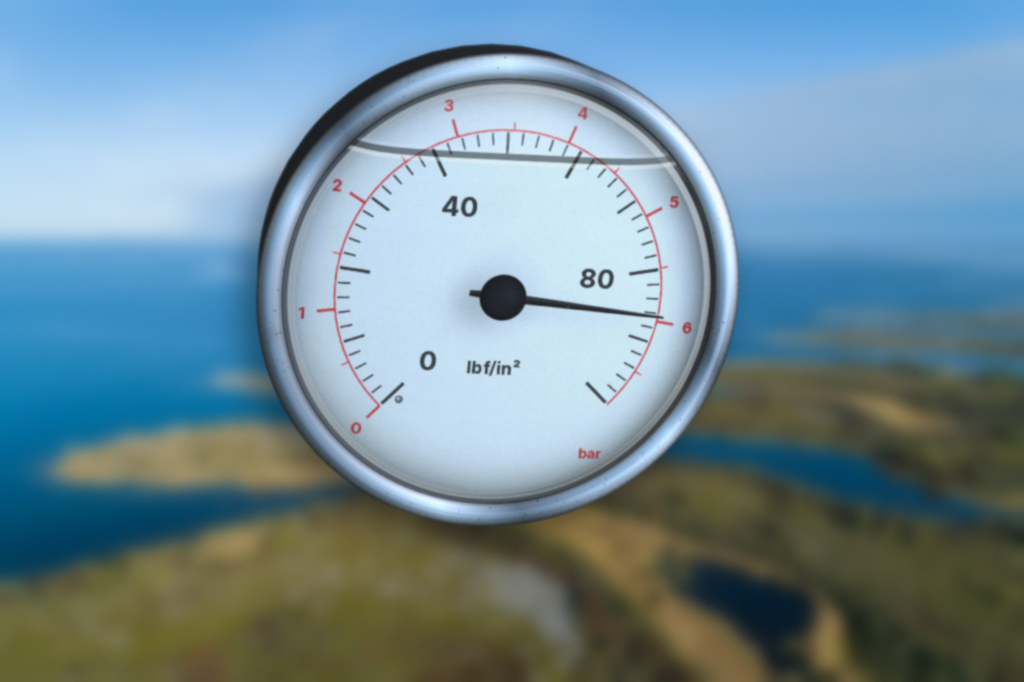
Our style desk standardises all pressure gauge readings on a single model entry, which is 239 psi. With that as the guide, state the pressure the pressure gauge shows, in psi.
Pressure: 86 psi
